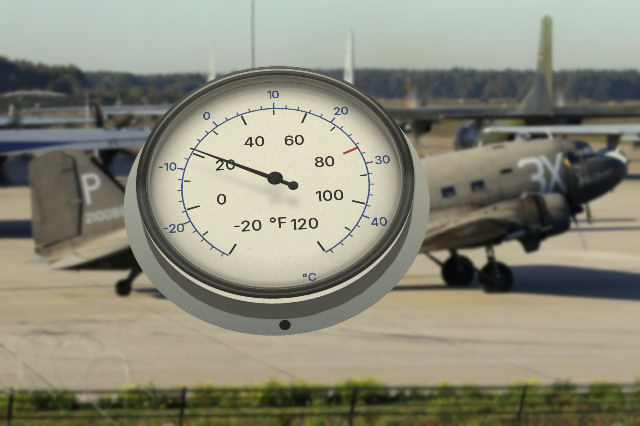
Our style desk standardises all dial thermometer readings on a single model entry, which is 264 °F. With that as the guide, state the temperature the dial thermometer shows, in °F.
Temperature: 20 °F
